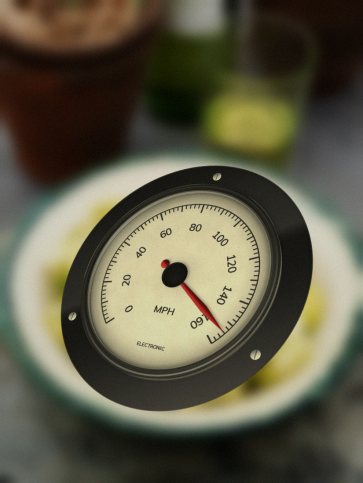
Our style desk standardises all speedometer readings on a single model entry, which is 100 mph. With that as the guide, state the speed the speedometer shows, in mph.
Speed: 154 mph
